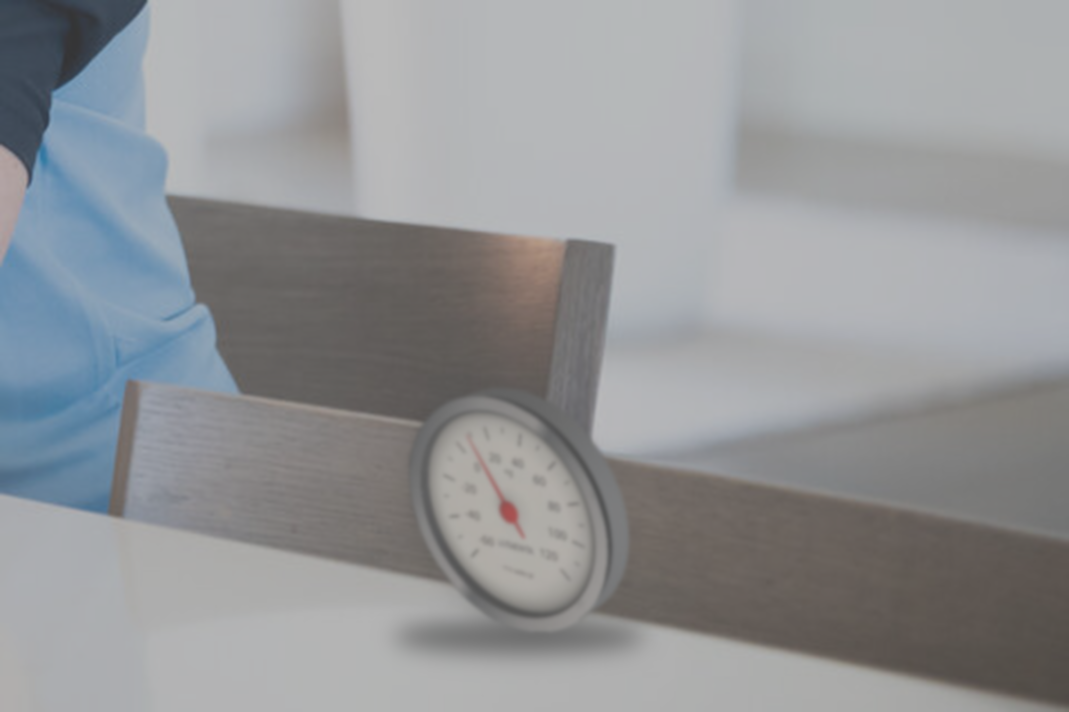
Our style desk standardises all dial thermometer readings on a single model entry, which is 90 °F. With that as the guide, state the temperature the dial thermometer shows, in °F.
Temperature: 10 °F
